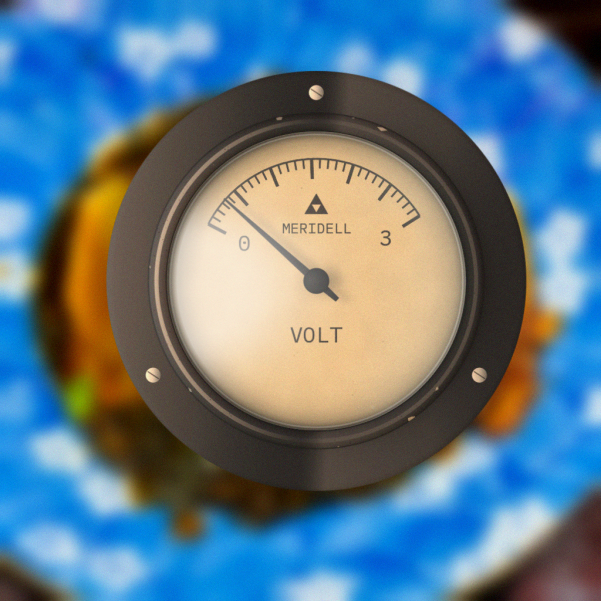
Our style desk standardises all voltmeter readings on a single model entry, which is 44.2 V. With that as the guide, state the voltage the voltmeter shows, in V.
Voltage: 0.35 V
